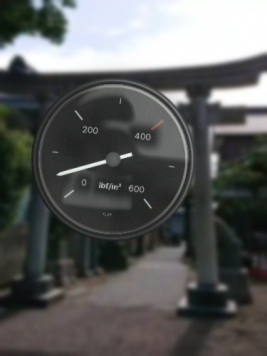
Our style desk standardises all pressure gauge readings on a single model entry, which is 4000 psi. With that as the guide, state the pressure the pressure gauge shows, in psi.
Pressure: 50 psi
